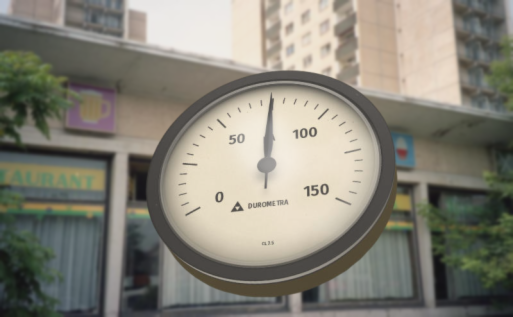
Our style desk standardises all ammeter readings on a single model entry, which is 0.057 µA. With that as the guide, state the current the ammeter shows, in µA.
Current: 75 µA
